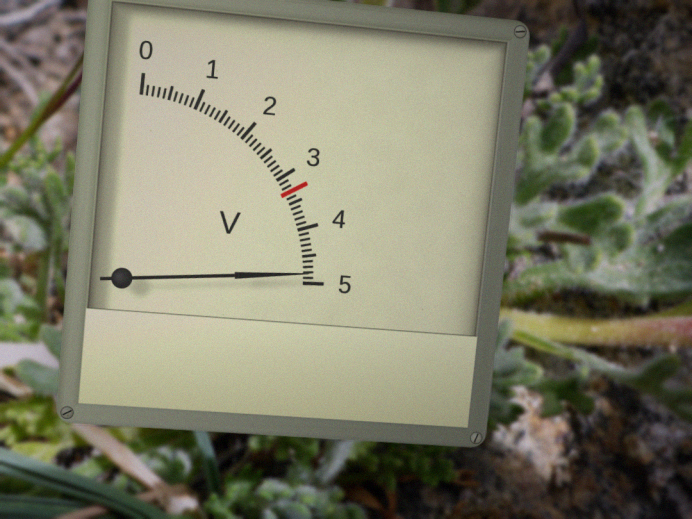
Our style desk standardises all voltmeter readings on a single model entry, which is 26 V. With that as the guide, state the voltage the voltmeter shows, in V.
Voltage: 4.8 V
